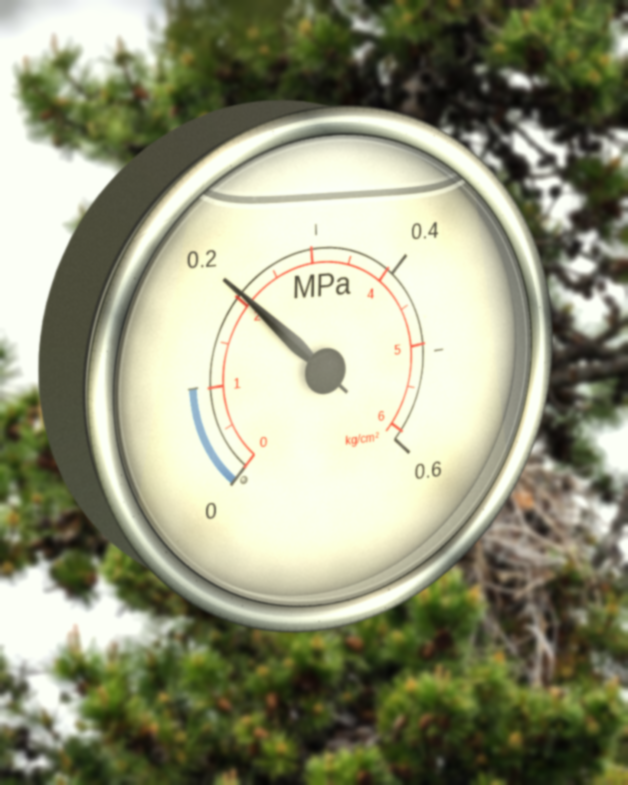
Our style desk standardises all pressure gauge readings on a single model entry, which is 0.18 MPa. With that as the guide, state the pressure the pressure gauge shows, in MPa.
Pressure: 0.2 MPa
